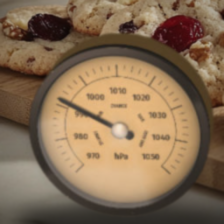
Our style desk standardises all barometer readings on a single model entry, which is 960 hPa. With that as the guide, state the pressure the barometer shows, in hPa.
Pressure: 992 hPa
